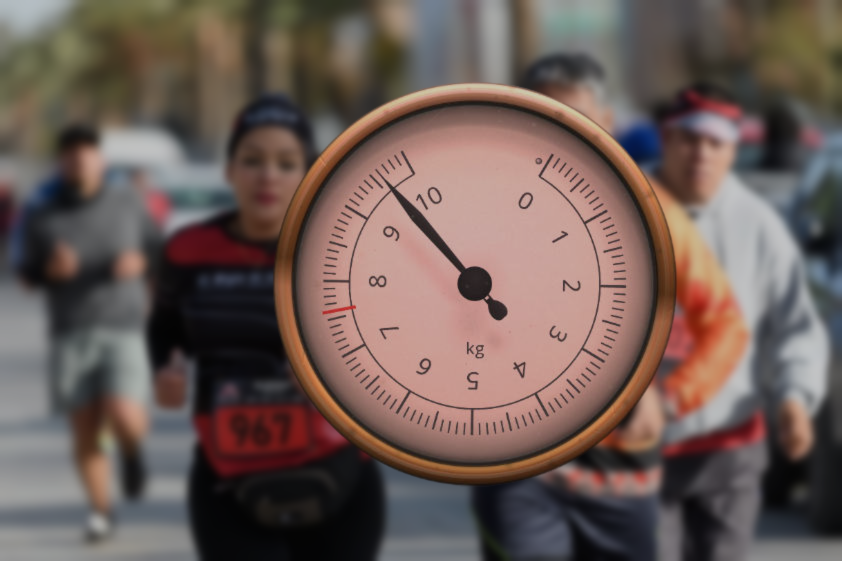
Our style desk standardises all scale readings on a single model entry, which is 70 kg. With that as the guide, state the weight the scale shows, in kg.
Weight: 9.6 kg
